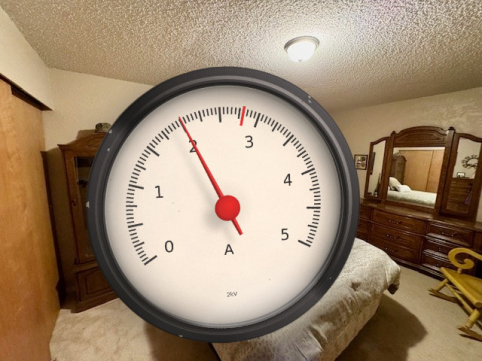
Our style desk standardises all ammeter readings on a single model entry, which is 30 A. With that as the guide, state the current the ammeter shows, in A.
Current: 2 A
